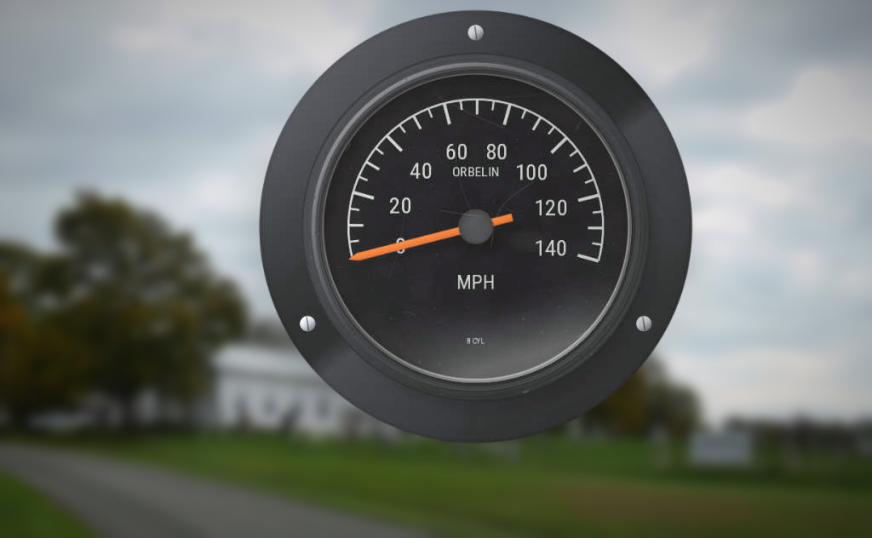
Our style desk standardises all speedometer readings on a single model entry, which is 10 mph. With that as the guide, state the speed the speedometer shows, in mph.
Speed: 0 mph
